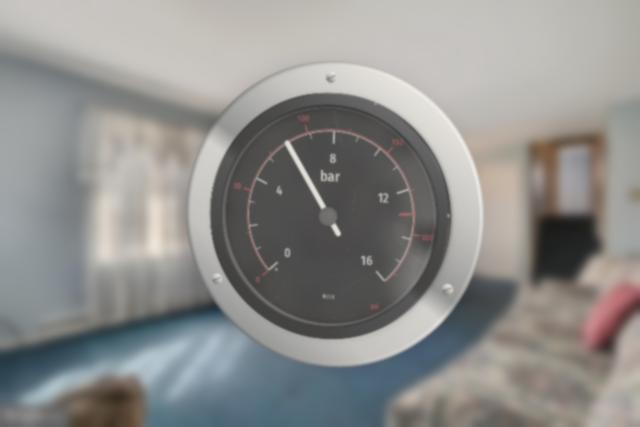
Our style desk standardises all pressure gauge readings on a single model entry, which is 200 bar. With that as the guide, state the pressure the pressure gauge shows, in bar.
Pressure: 6 bar
